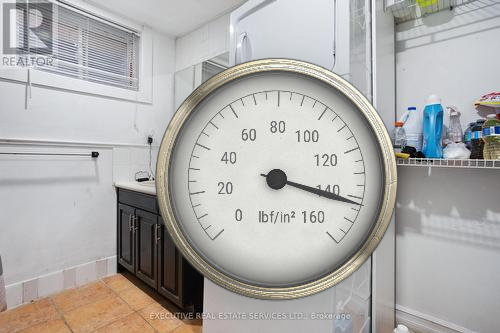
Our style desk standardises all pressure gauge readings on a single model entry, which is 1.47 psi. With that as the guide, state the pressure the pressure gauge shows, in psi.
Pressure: 142.5 psi
